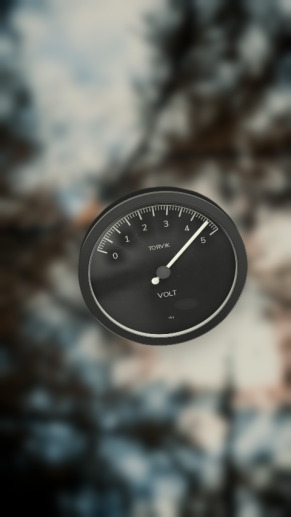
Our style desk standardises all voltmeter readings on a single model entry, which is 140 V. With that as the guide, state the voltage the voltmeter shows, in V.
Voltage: 4.5 V
